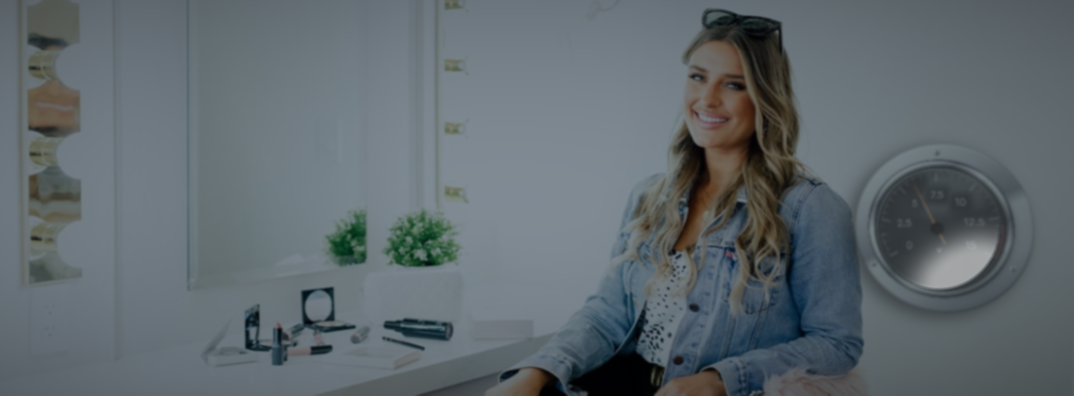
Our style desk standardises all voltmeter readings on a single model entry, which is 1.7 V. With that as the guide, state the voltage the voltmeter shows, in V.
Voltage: 6 V
